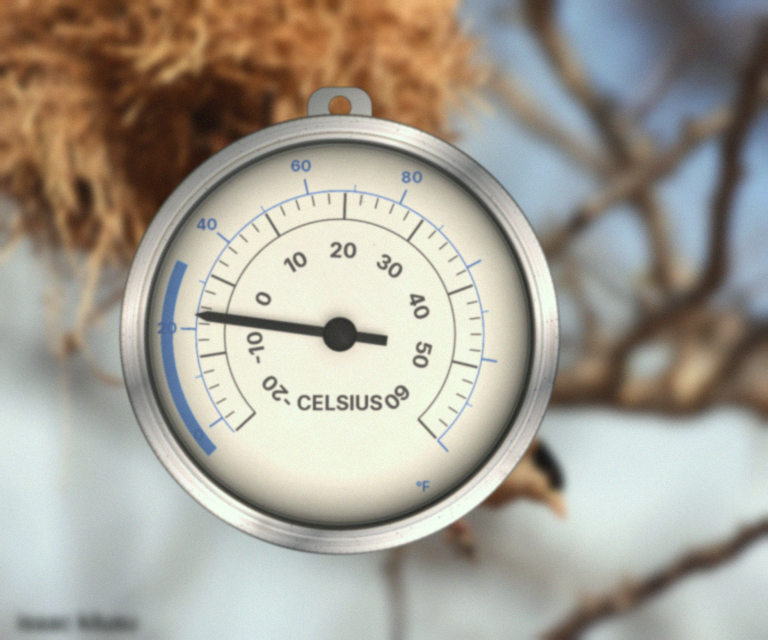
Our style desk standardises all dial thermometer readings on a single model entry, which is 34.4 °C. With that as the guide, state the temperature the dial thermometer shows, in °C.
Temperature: -5 °C
